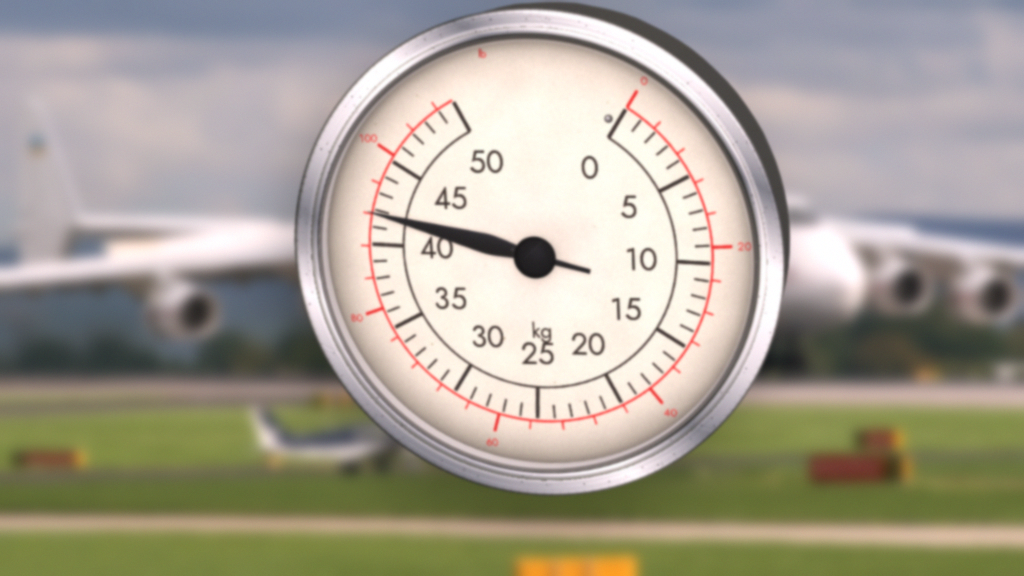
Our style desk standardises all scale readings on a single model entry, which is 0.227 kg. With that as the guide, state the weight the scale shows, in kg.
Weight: 42 kg
